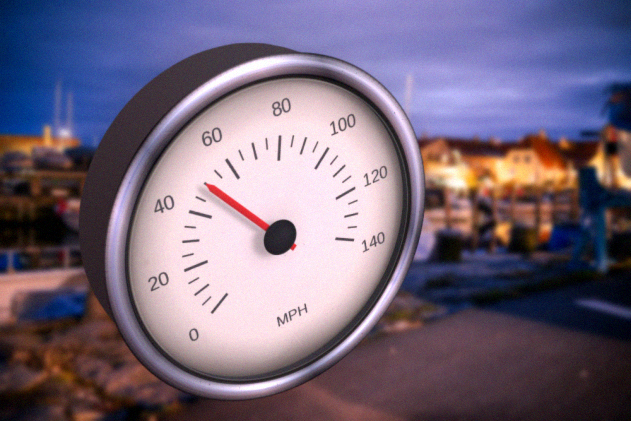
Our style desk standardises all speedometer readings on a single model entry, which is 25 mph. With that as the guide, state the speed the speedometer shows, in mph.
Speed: 50 mph
